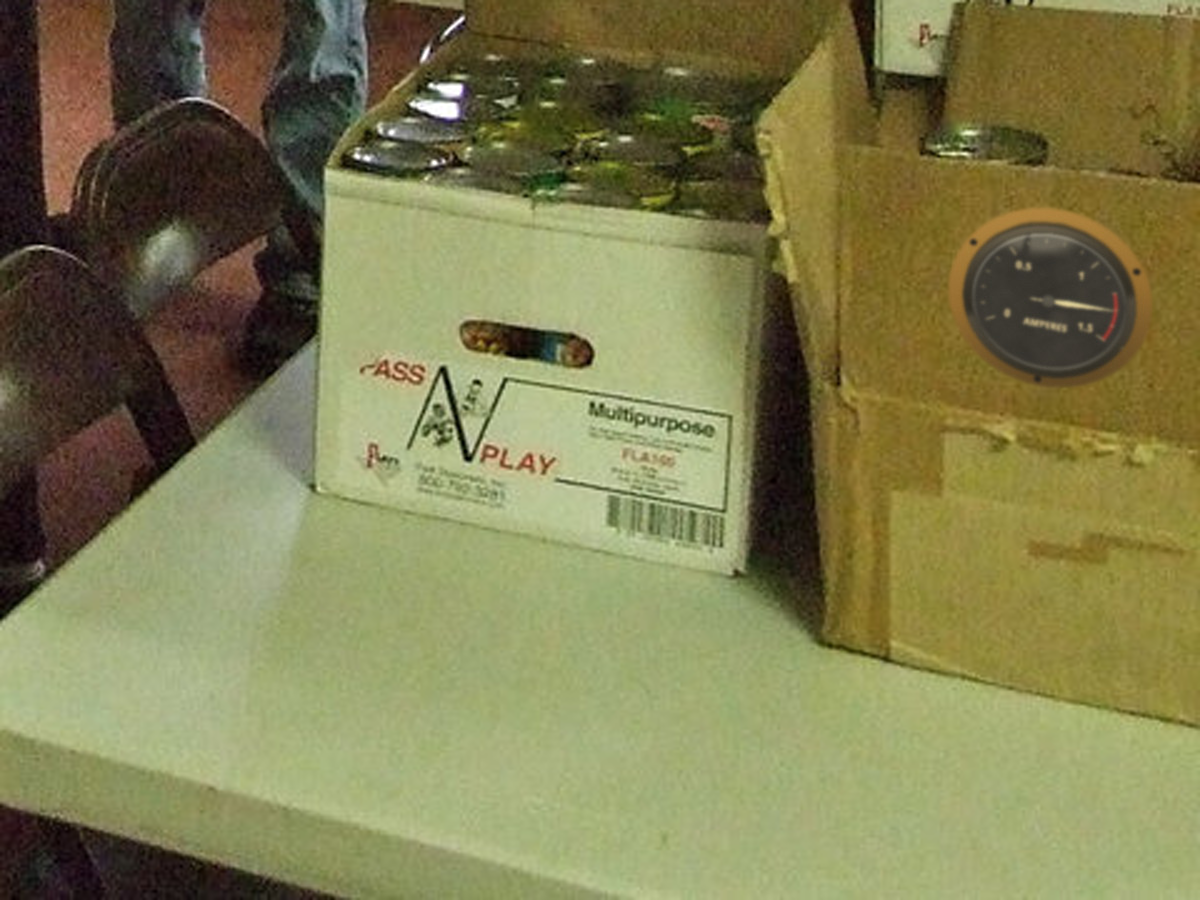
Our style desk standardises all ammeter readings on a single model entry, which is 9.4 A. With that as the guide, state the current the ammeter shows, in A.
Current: 1.3 A
